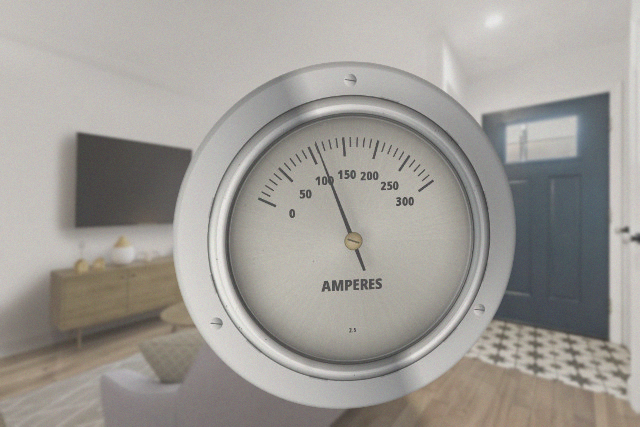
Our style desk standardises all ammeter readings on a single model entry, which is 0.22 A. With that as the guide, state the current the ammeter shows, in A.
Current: 110 A
